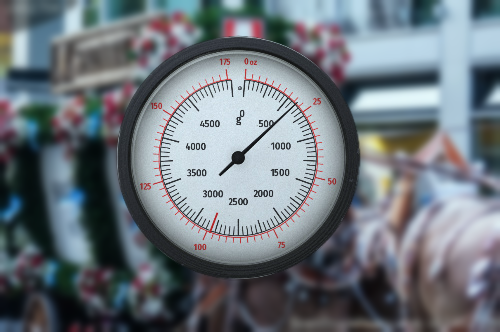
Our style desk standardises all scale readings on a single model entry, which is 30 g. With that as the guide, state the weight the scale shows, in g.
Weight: 600 g
